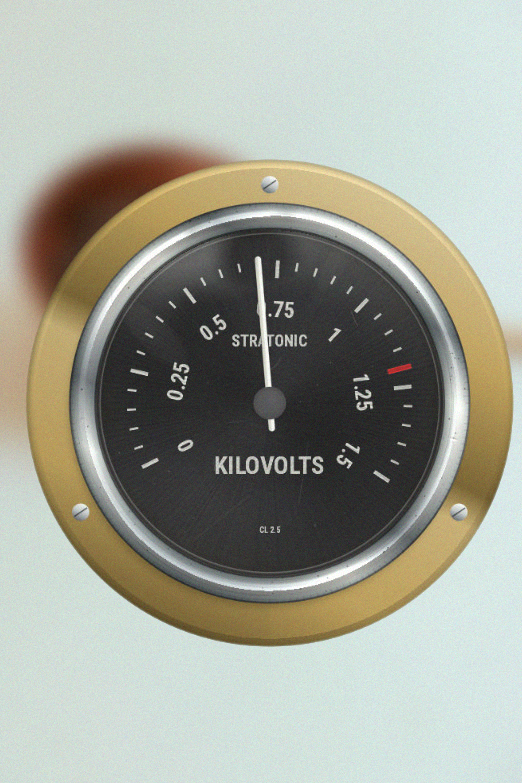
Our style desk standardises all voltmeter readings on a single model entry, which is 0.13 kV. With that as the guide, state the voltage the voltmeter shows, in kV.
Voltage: 0.7 kV
